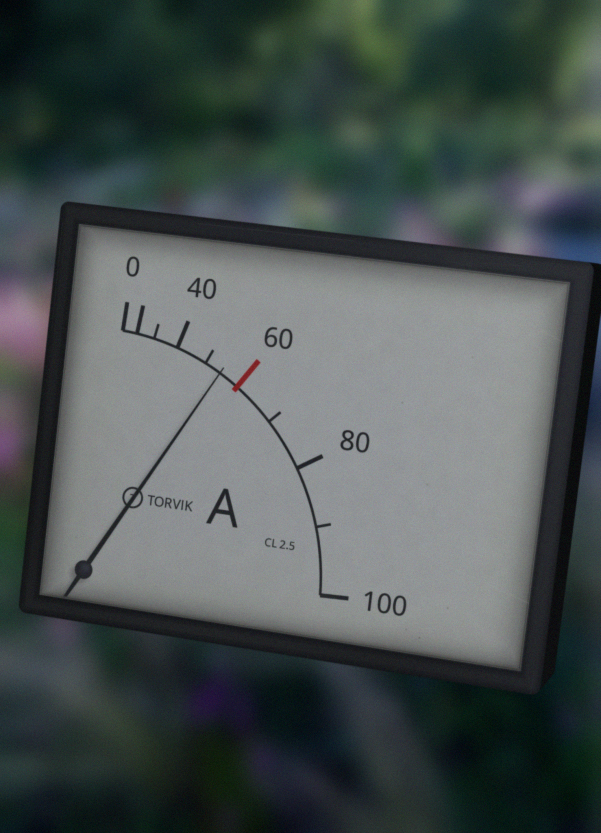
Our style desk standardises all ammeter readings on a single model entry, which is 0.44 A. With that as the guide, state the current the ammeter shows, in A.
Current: 55 A
